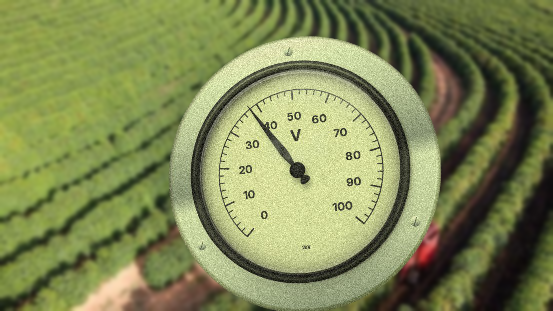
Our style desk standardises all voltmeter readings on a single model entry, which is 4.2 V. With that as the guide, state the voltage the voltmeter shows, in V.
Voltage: 38 V
